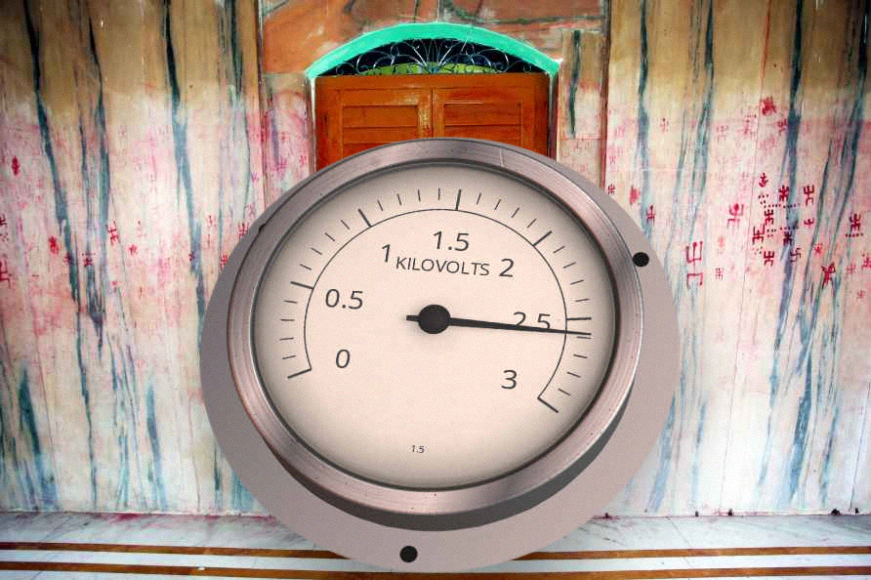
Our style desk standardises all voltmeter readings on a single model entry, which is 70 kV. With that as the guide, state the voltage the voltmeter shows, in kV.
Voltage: 2.6 kV
